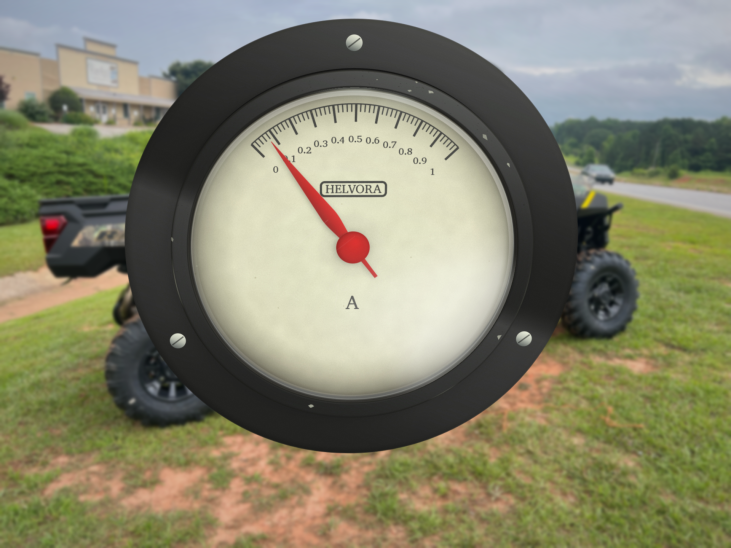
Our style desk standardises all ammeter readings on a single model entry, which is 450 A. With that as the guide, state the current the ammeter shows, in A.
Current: 0.08 A
